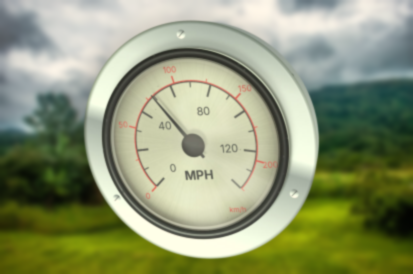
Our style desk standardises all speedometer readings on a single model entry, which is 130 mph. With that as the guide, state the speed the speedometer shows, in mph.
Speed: 50 mph
